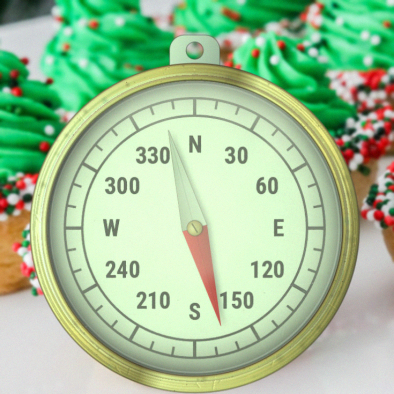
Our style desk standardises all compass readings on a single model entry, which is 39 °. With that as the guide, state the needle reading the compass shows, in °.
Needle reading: 165 °
